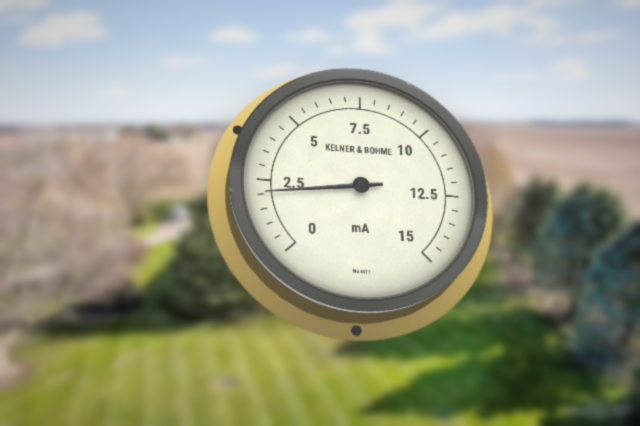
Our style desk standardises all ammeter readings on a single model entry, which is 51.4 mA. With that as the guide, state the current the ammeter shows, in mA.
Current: 2 mA
